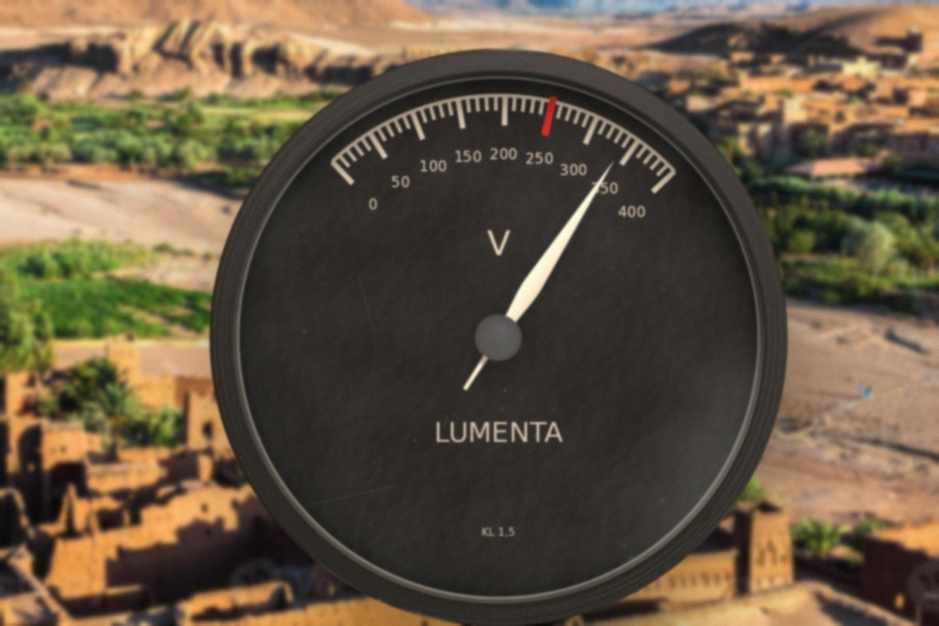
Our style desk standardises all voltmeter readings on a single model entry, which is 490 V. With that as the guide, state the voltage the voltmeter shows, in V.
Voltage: 340 V
